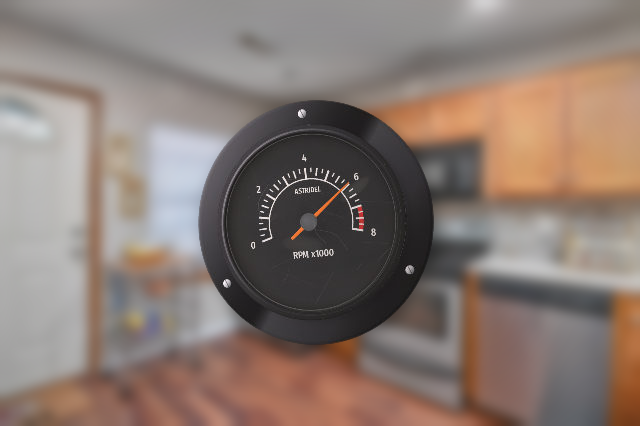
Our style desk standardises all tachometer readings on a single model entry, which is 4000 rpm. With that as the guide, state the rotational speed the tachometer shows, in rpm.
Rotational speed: 6000 rpm
